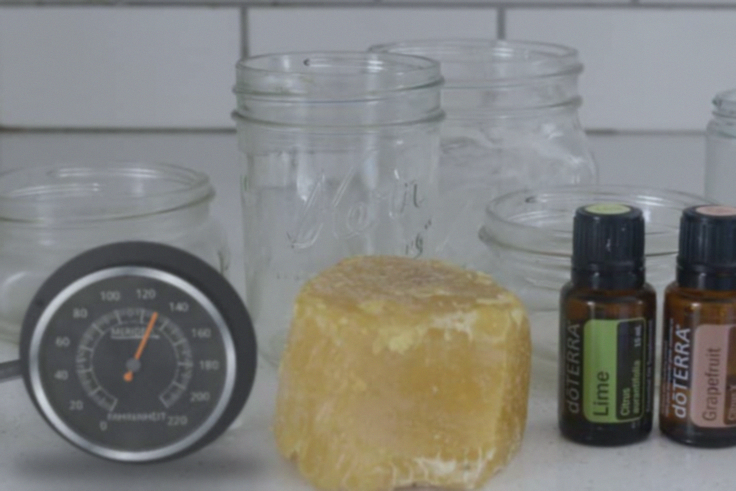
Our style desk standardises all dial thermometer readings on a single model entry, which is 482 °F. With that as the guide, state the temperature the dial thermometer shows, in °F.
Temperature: 130 °F
